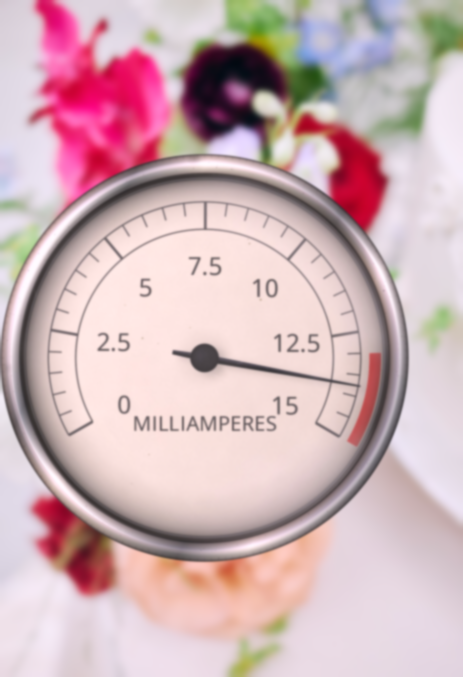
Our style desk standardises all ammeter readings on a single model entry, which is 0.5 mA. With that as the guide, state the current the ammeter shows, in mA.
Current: 13.75 mA
